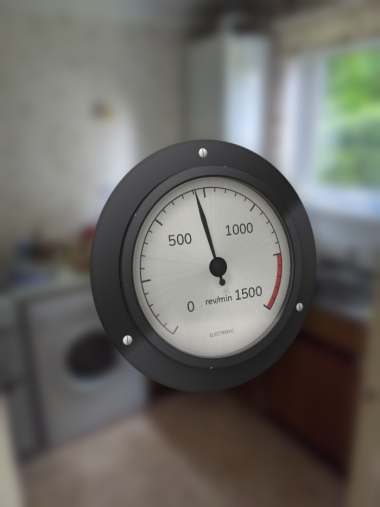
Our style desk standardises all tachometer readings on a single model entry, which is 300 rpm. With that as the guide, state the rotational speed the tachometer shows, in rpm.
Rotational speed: 700 rpm
